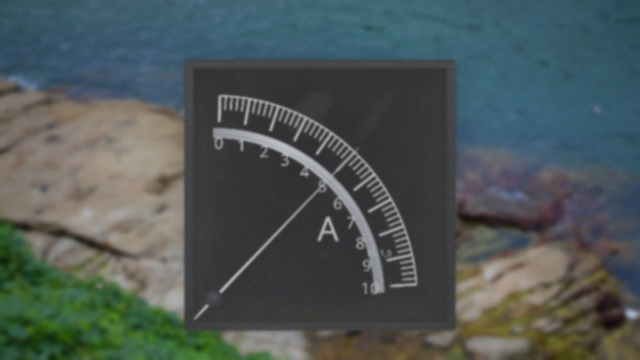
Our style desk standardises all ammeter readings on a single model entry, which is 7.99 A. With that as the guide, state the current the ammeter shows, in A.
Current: 5 A
